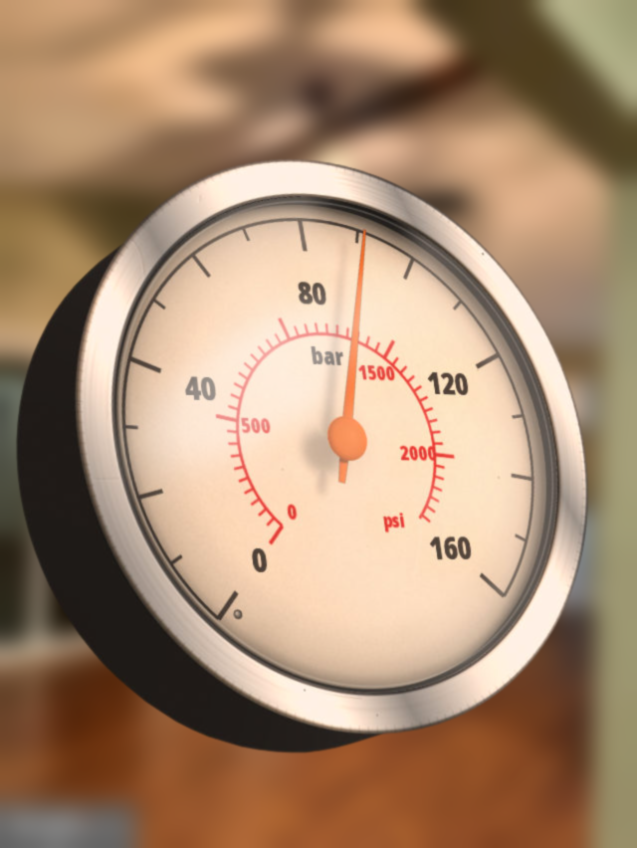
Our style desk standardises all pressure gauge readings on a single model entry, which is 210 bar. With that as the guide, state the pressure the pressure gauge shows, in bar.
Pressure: 90 bar
